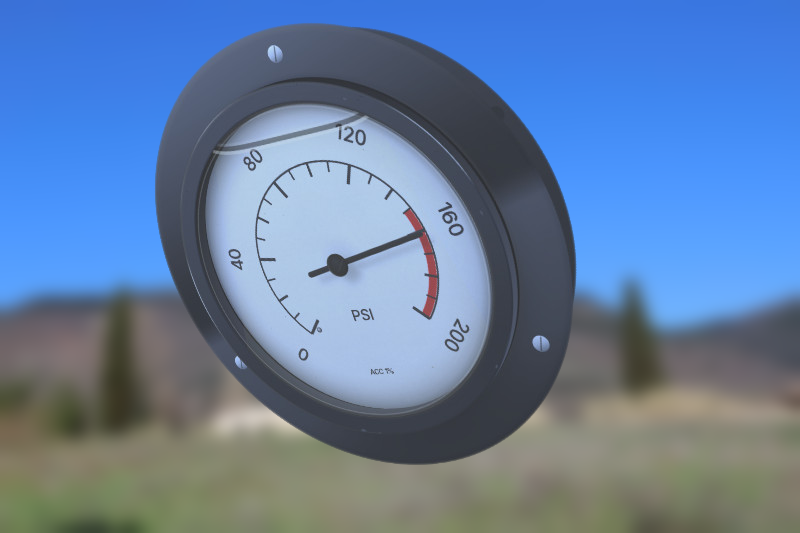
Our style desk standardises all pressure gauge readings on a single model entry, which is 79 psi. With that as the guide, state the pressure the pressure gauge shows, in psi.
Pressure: 160 psi
